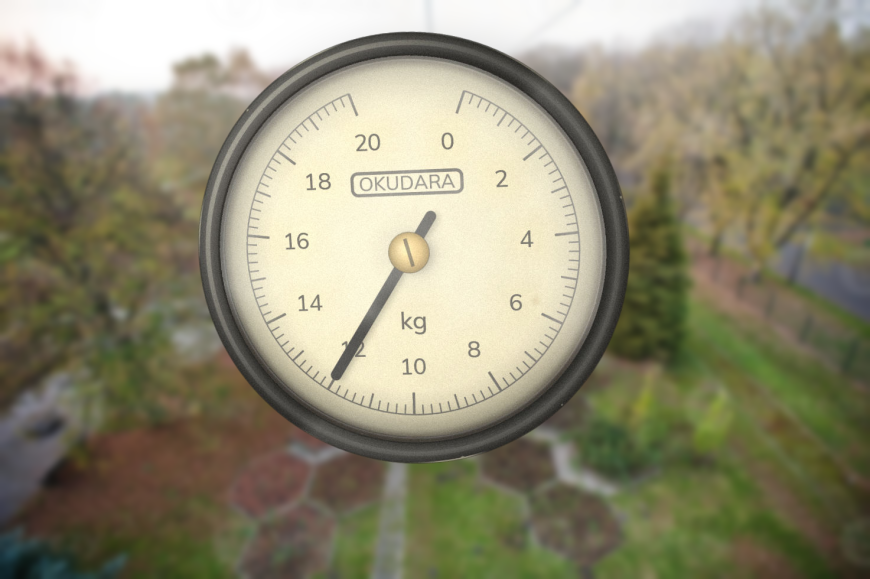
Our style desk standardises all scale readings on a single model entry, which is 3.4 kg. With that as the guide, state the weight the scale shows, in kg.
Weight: 12 kg
